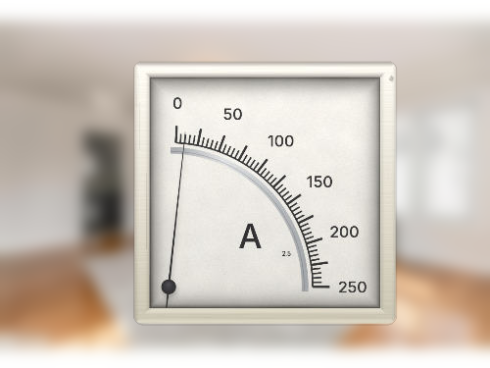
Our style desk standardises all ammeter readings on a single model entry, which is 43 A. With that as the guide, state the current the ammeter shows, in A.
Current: 10 A
